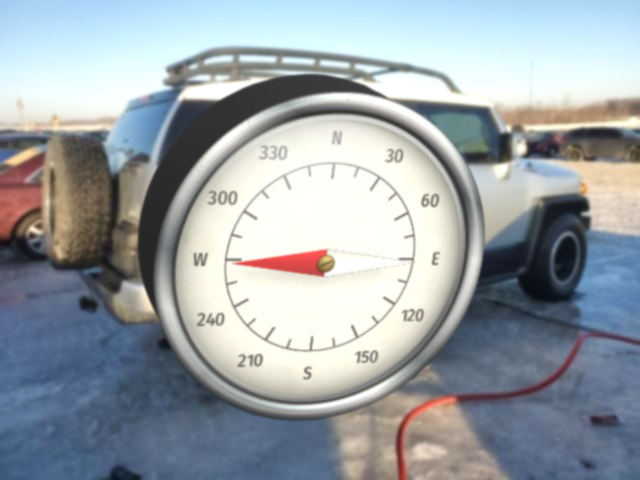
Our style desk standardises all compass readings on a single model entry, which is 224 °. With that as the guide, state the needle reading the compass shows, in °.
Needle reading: 270 °
